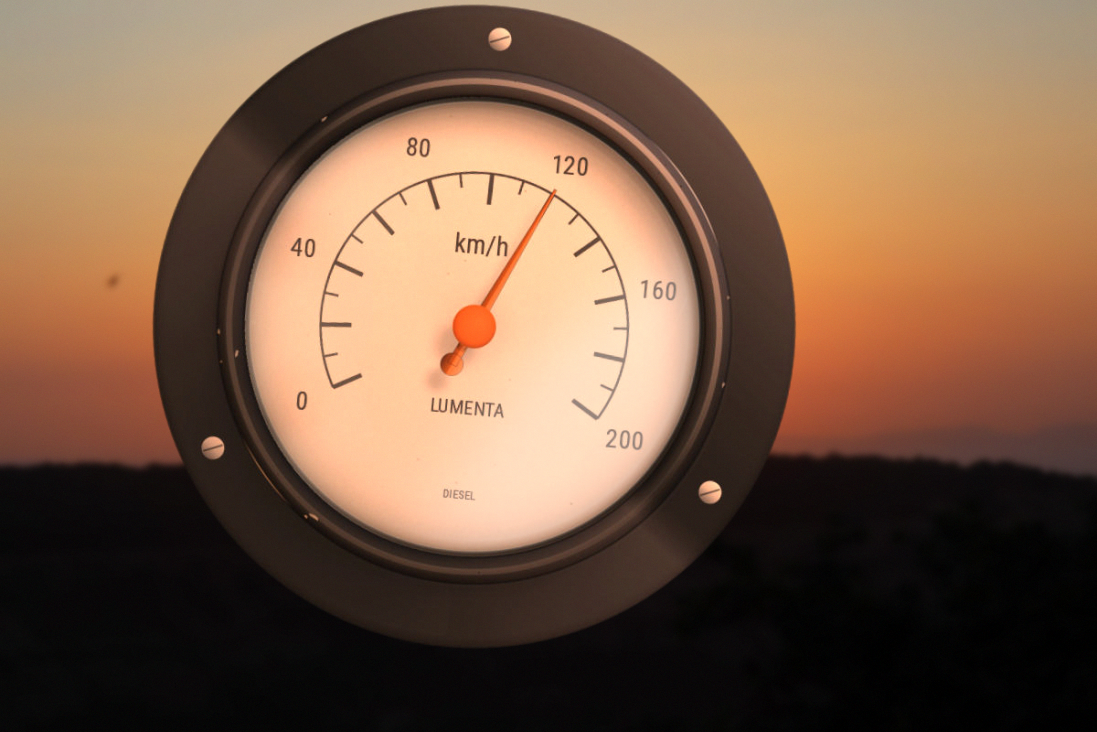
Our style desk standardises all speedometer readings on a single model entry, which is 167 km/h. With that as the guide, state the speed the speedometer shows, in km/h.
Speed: 120 km/h
